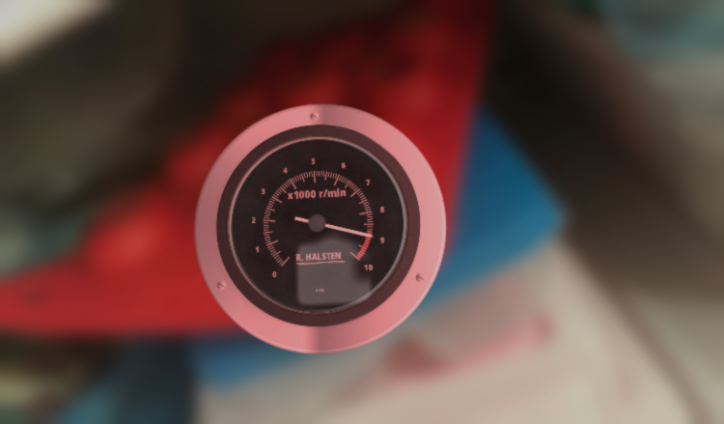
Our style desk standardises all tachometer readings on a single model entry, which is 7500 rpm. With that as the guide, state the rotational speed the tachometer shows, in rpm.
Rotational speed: 9000 rpm
